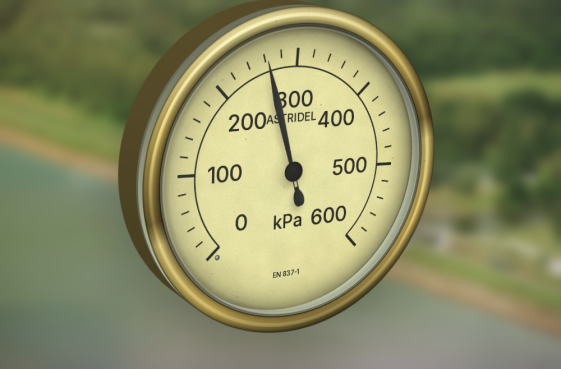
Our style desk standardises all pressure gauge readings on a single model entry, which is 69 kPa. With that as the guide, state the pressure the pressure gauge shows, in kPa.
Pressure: 260 kPa
